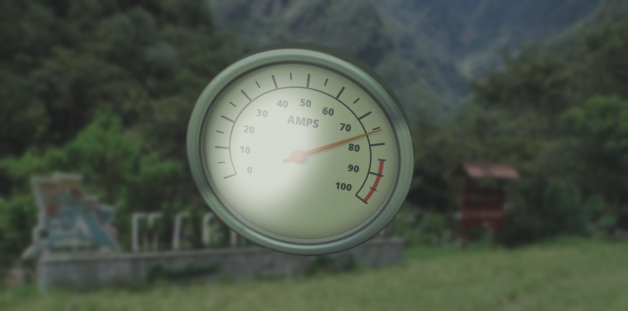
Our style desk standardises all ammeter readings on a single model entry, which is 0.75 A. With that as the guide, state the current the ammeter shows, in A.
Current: 75 A
